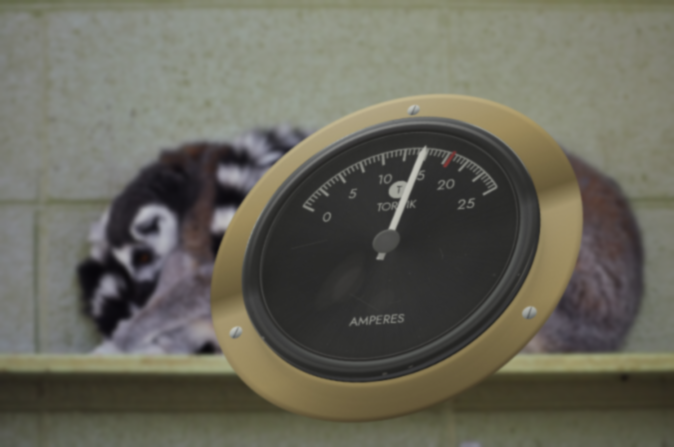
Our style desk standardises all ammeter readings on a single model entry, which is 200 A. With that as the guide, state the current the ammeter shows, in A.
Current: 15 A
